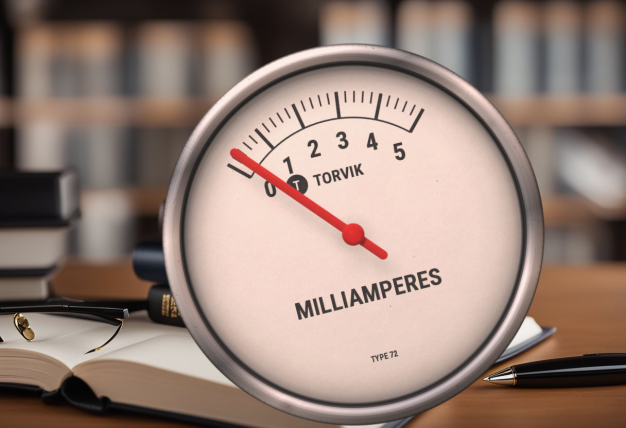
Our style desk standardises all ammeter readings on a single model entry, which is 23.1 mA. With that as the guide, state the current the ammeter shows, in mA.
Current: 0.3 mA
